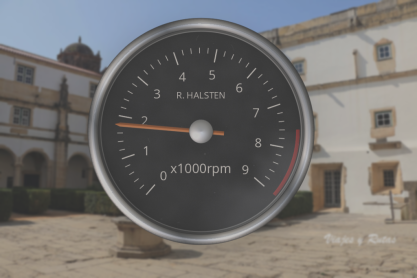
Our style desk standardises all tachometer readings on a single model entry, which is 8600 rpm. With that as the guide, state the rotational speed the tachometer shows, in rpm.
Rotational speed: 1800 rpm
